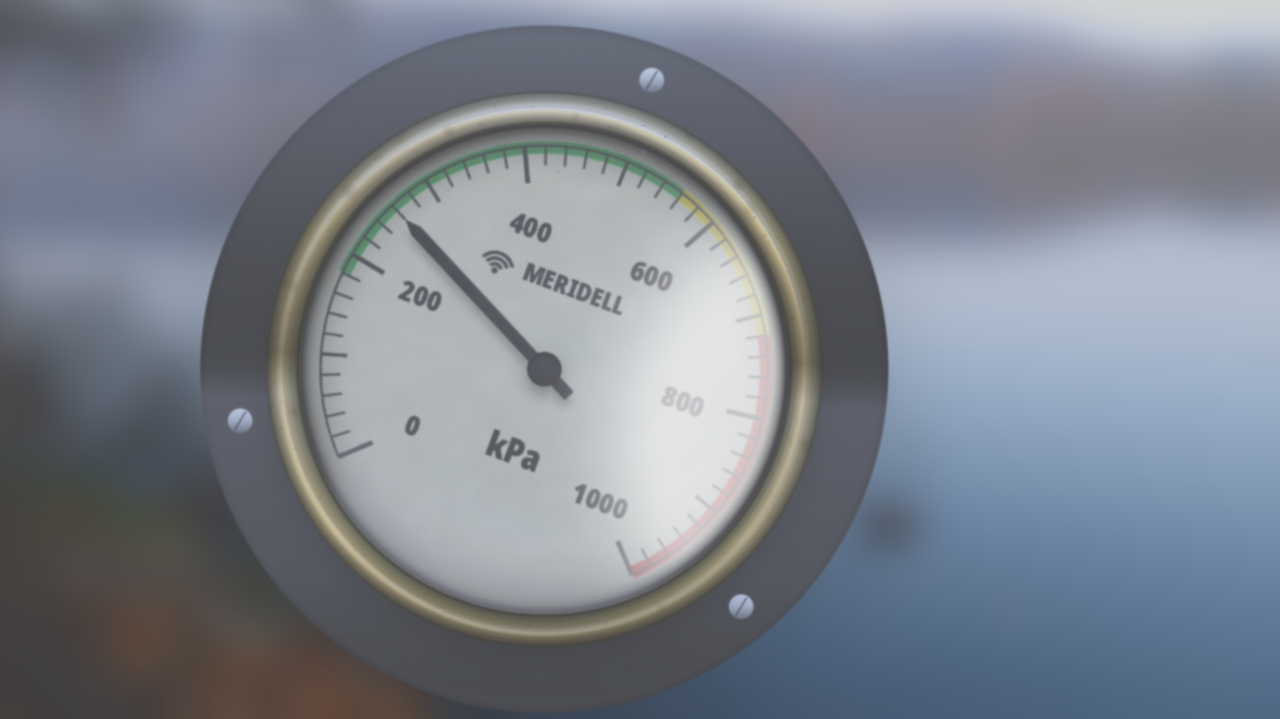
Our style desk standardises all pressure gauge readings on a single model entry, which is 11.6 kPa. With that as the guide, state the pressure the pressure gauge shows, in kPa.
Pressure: 260 kPa
